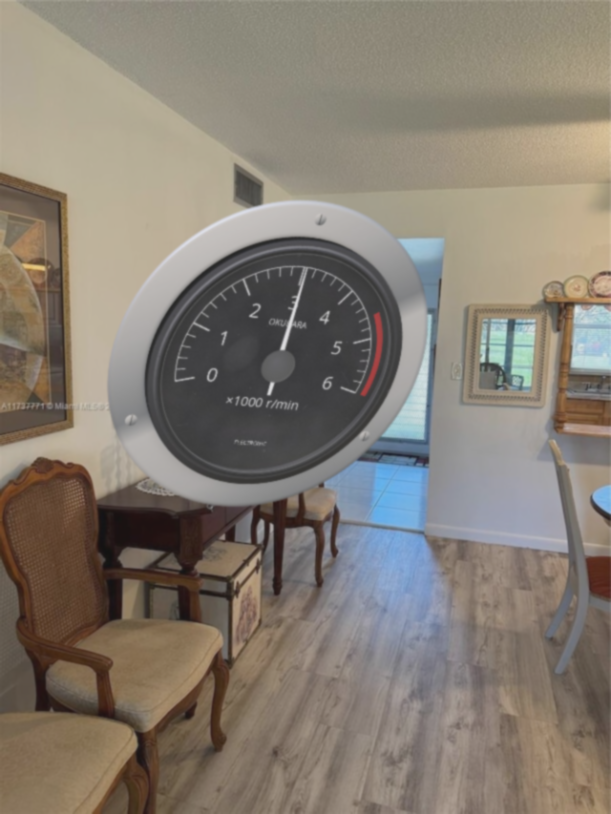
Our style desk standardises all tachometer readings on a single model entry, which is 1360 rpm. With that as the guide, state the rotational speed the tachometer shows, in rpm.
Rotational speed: 3000 rpm
